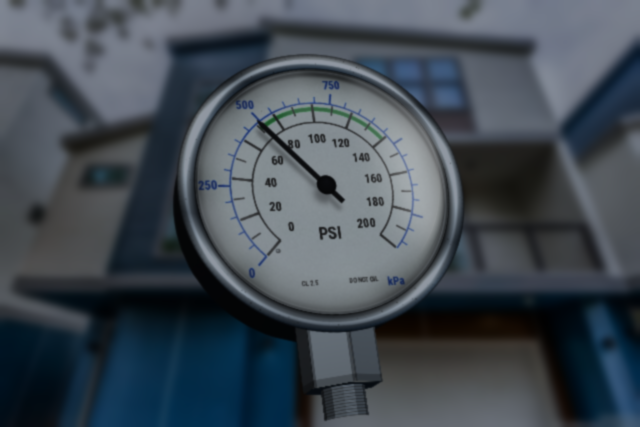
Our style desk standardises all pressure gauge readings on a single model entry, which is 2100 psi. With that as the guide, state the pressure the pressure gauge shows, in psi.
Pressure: 70 psi
